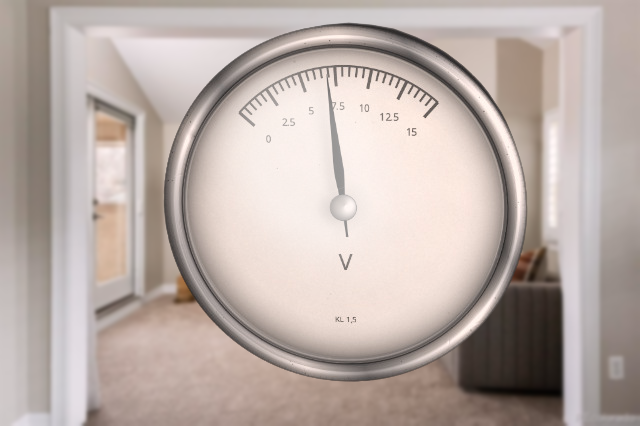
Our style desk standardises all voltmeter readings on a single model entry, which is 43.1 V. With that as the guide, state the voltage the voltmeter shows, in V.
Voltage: 7 V
